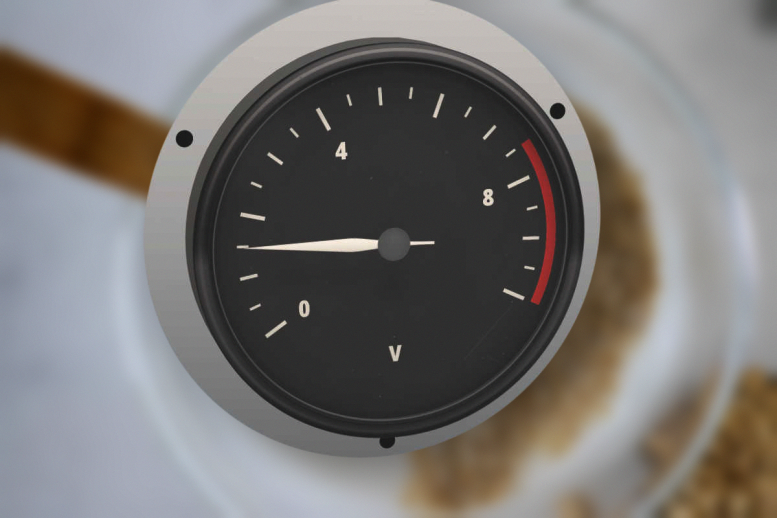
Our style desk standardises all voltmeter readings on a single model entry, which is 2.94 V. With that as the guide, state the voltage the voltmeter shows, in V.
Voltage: 1.5 V
